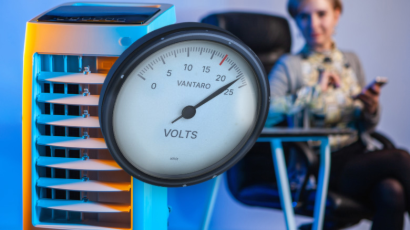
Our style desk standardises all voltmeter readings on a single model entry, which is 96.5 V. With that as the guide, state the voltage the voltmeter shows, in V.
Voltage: 22.5 V
